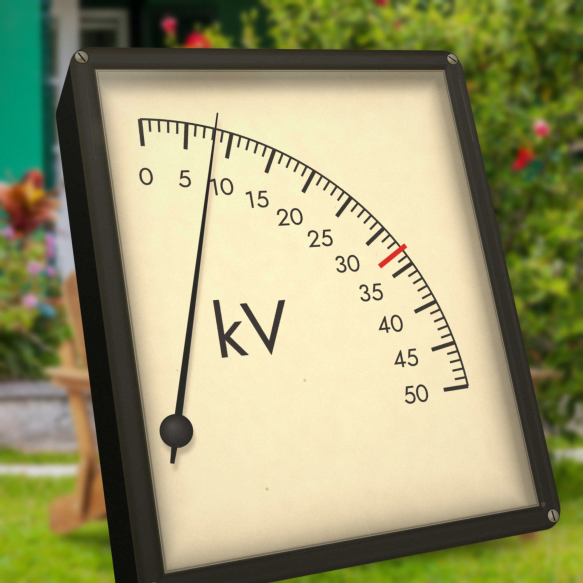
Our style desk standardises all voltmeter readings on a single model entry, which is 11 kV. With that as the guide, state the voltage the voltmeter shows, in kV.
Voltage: 8 kV
